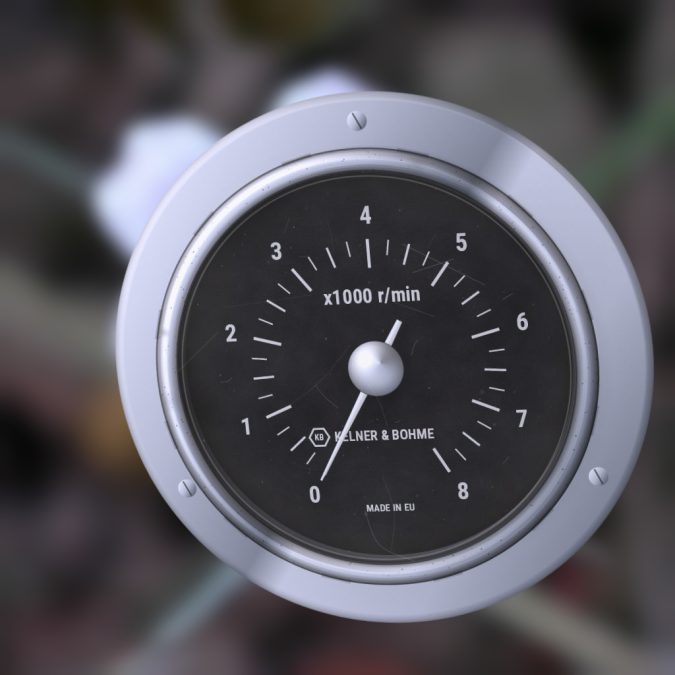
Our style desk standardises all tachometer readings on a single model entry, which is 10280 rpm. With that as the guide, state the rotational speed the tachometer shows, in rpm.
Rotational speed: 0 rpm
